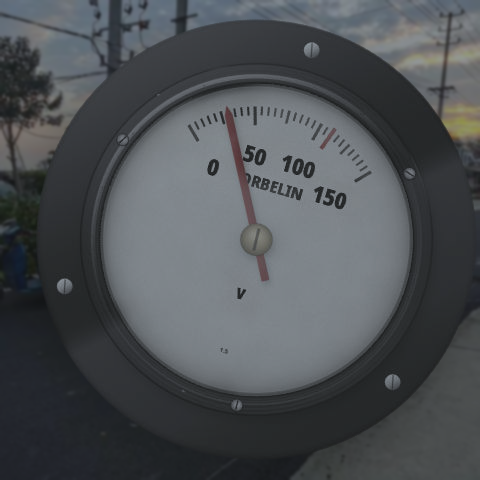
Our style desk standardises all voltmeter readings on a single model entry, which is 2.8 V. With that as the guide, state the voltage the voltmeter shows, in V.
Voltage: 30 V
